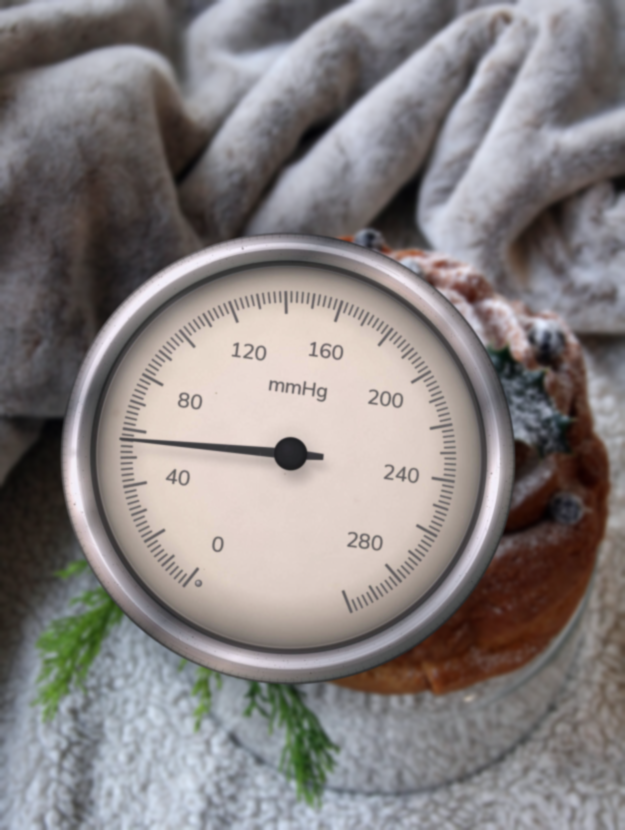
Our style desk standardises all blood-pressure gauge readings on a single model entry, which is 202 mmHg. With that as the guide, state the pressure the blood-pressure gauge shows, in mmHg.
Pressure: 56 mmHg
